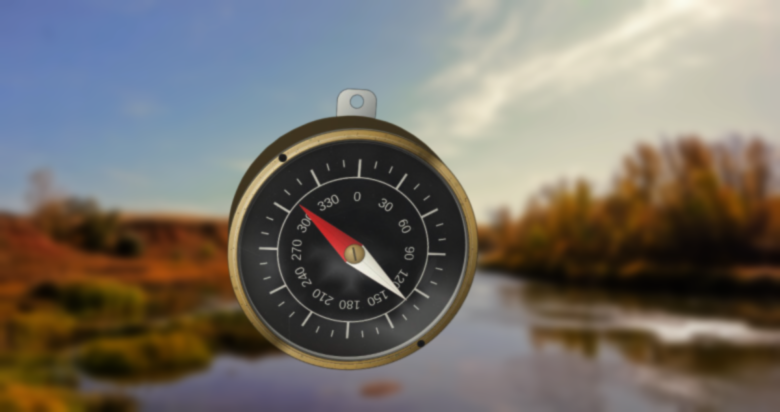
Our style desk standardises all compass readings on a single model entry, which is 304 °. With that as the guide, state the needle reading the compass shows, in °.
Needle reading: 310 °
